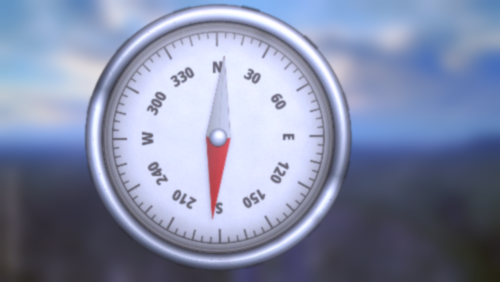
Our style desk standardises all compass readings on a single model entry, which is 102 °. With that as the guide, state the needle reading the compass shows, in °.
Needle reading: 185 °
